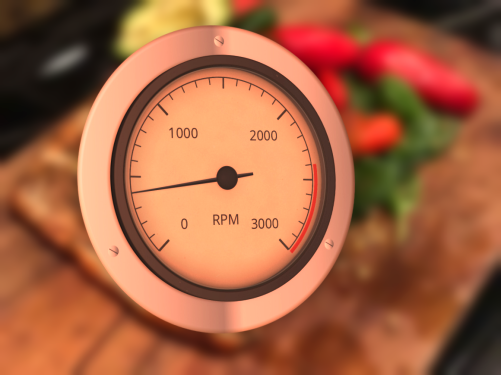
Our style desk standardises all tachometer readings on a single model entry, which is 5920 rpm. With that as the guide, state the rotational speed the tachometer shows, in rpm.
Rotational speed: 400 rpm
